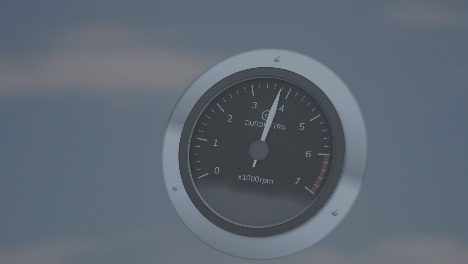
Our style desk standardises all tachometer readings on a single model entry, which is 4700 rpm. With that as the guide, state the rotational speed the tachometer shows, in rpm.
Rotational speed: 3800 rpm
